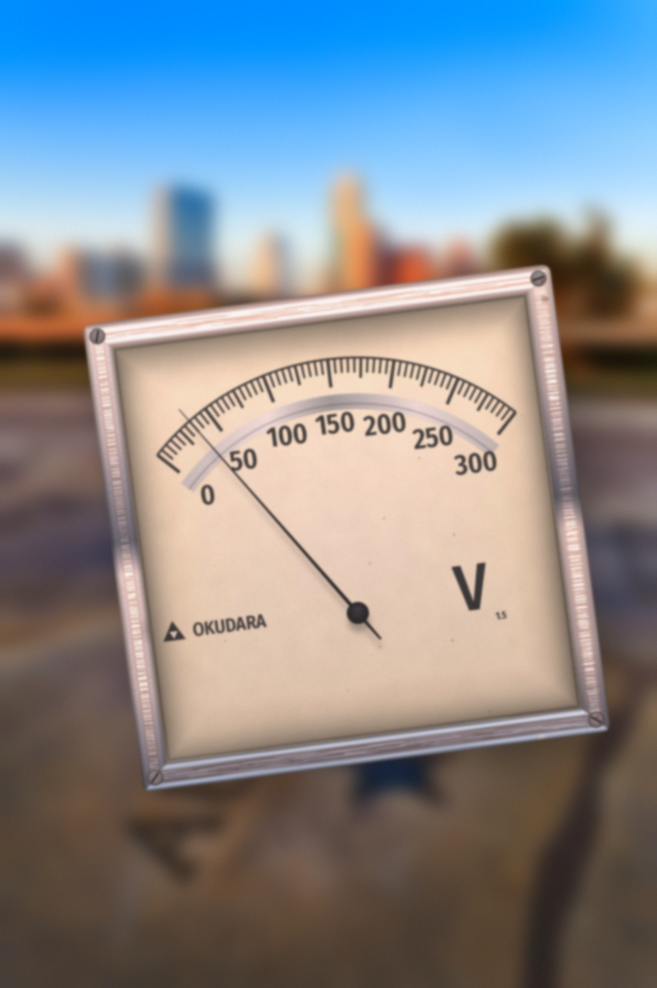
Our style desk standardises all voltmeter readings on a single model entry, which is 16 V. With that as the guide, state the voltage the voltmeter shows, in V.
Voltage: 35 V
